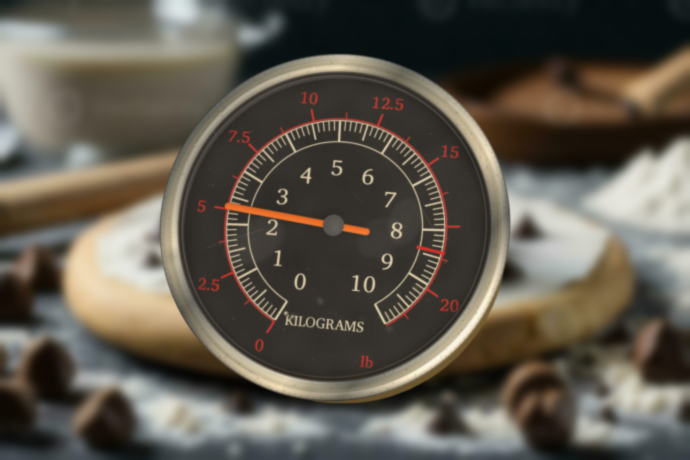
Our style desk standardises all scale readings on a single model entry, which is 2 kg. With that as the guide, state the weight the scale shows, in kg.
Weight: 2.3 kg
